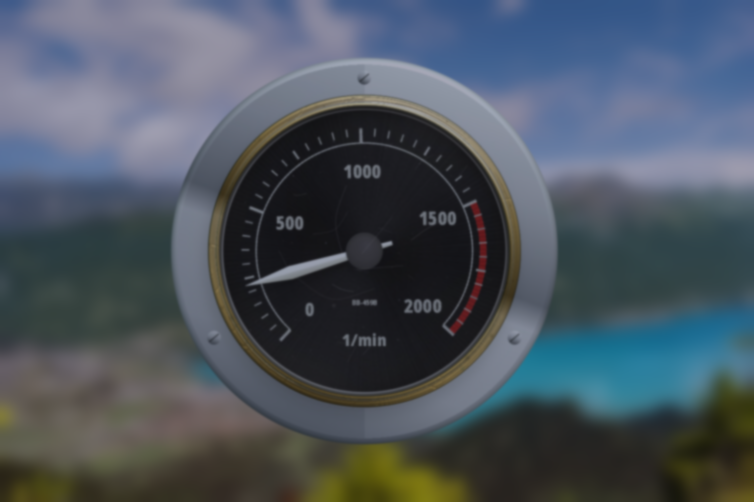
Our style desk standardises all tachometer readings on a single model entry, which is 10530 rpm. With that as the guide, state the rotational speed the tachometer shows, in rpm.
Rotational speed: 225 rpm
